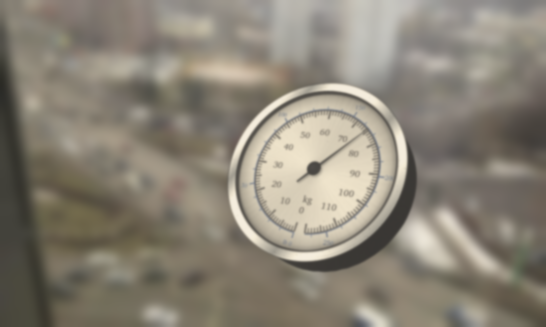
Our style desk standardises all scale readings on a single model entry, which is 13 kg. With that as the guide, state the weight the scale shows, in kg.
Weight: 75 kg
